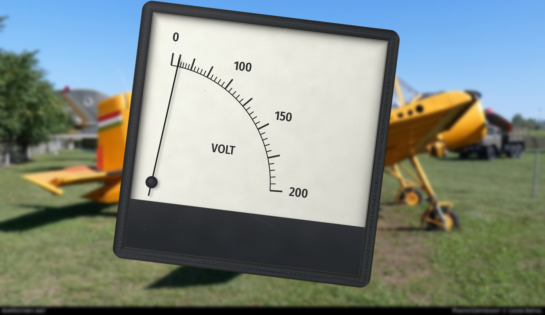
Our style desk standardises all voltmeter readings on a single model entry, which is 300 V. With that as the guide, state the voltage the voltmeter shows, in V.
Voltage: 25 V
